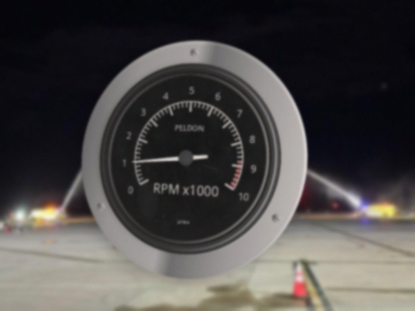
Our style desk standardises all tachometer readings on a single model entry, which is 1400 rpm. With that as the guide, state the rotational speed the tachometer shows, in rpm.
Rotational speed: 1000 rpm
